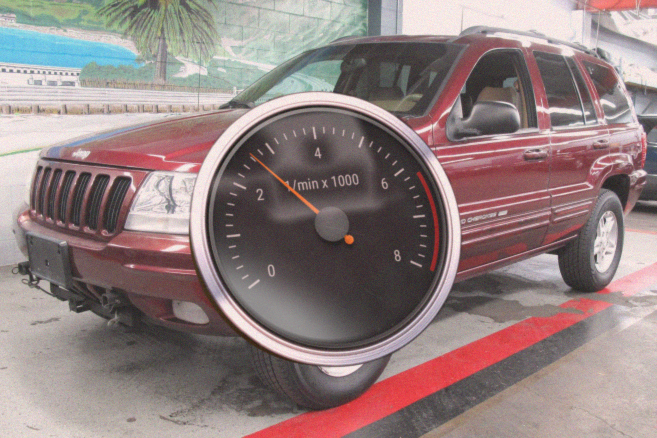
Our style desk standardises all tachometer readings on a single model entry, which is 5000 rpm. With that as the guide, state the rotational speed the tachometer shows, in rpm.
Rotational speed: 2600 rpm
